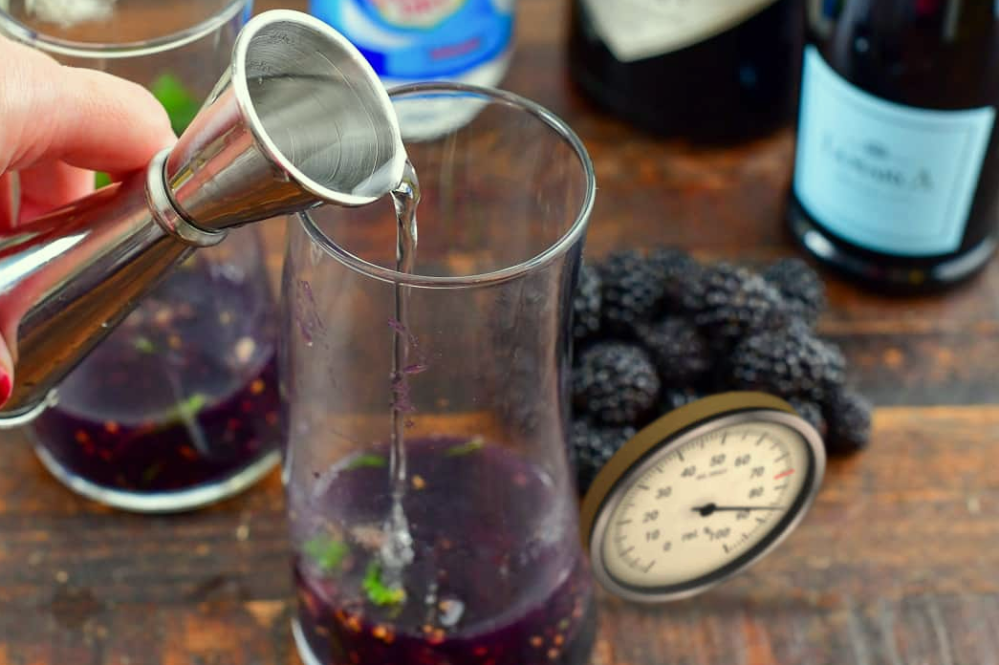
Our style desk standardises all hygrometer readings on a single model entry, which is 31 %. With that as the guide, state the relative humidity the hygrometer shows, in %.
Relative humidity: 85 %
